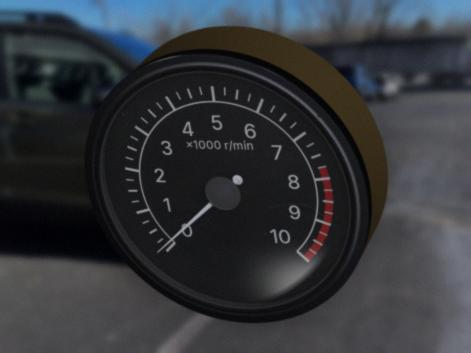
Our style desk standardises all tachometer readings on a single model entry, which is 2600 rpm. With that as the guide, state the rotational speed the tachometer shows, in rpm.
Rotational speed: 125 rpm
